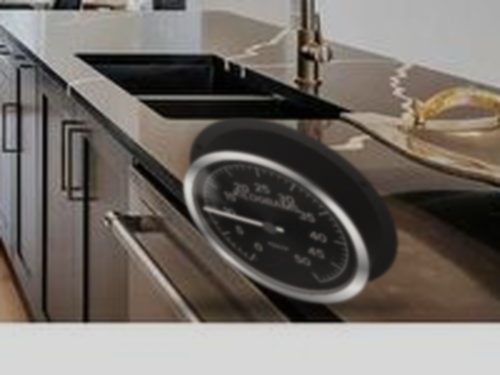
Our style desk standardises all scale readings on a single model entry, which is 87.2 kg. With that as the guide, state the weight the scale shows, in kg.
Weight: 10 kg
